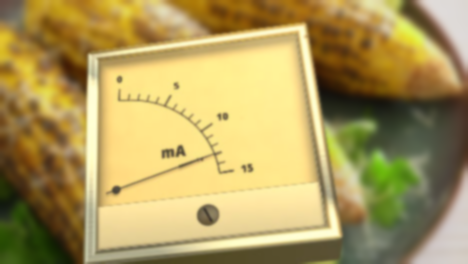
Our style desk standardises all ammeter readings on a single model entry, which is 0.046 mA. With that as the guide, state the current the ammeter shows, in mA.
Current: 13 mA
